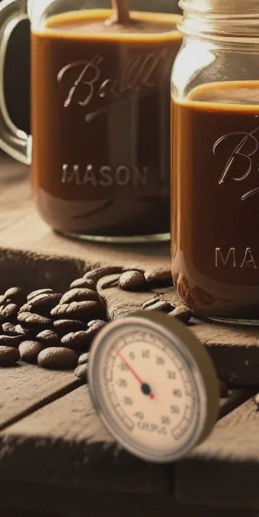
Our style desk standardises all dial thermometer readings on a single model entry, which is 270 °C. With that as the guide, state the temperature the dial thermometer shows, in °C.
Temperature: -5 °C
